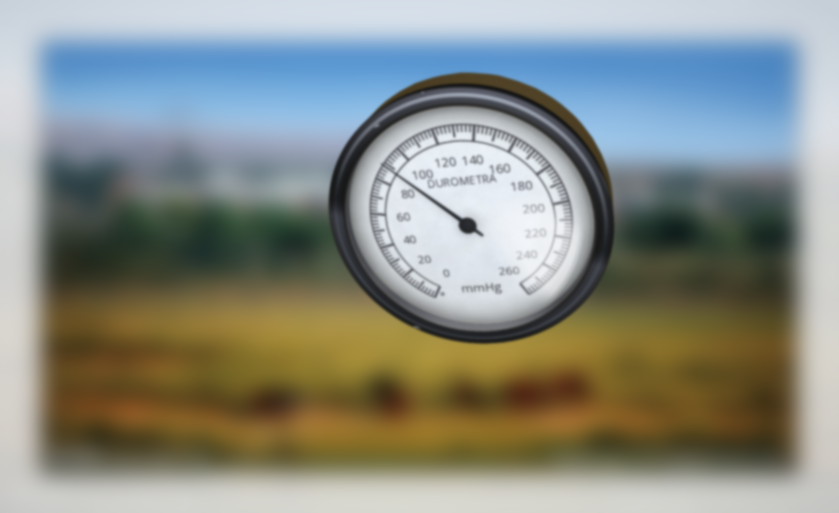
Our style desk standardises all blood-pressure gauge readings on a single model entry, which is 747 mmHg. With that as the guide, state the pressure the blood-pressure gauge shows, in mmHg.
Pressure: 90 mmHg
